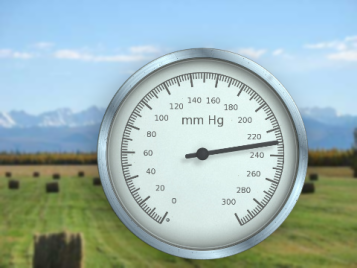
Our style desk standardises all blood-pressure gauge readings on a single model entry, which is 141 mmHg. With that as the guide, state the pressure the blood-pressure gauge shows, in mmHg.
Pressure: 230 mmHg
